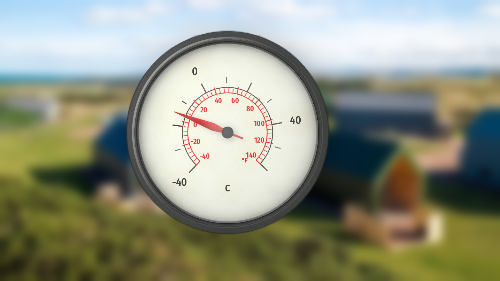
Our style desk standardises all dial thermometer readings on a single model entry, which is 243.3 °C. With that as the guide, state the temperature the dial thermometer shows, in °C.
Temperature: -15 °C
